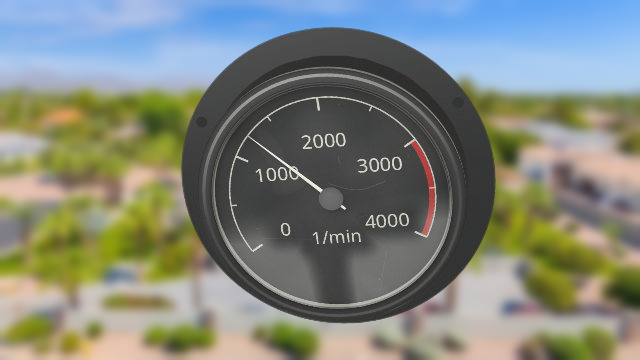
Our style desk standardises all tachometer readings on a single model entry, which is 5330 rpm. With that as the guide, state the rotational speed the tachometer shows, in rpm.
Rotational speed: 1250 rpm
